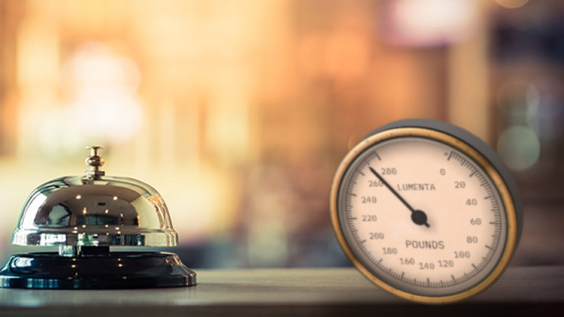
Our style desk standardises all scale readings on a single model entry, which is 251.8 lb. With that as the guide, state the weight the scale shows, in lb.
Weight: 270 lb
